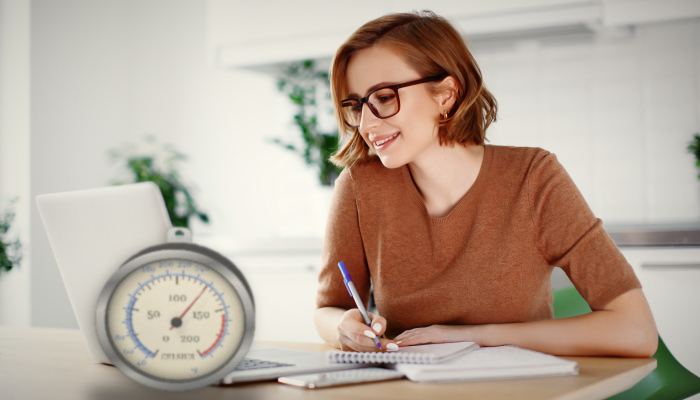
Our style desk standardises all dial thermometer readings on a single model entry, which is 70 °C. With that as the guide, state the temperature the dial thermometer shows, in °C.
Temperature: 125 °C
